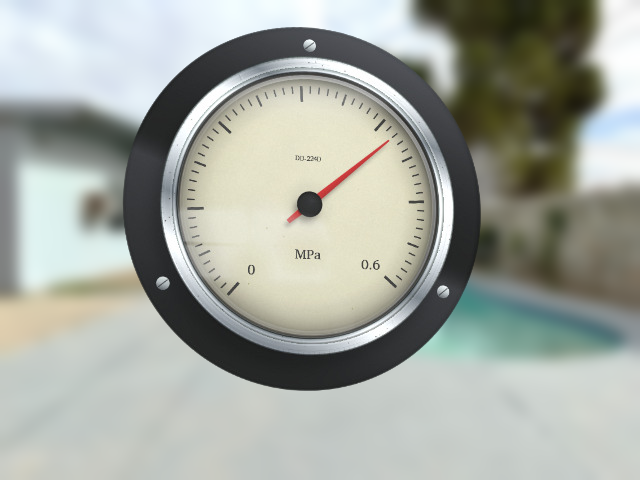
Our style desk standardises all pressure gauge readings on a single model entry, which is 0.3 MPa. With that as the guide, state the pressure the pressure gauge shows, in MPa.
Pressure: 0.42 MPa
